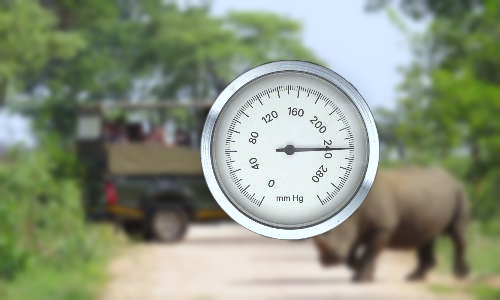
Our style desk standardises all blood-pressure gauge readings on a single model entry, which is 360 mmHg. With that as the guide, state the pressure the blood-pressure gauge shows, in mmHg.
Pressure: 240 mmHg
